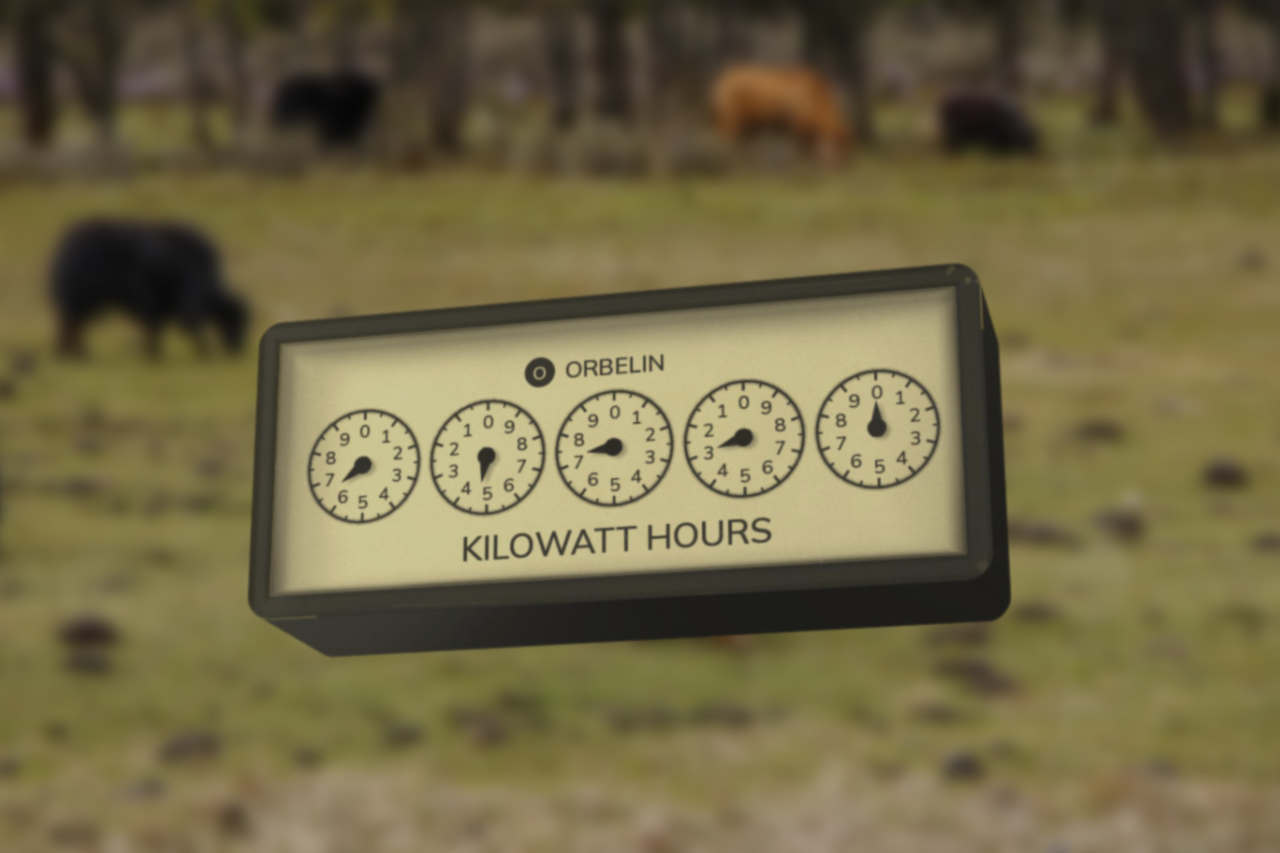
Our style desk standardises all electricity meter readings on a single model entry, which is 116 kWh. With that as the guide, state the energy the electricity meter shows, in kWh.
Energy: 64730 kWh
